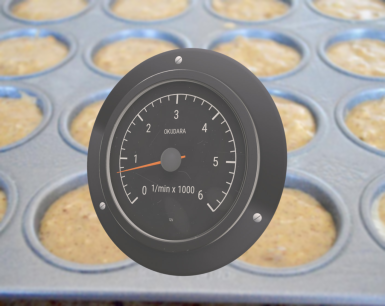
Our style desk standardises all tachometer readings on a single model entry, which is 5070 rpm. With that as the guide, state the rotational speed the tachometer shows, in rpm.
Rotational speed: 700 rpm
